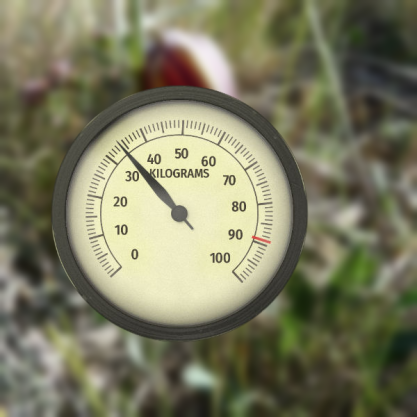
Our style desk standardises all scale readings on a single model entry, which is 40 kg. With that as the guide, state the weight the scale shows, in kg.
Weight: 34 kg
